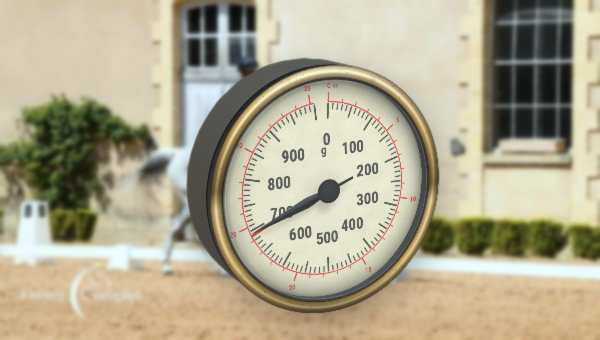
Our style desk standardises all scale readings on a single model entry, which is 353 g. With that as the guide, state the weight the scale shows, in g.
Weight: 700 g
